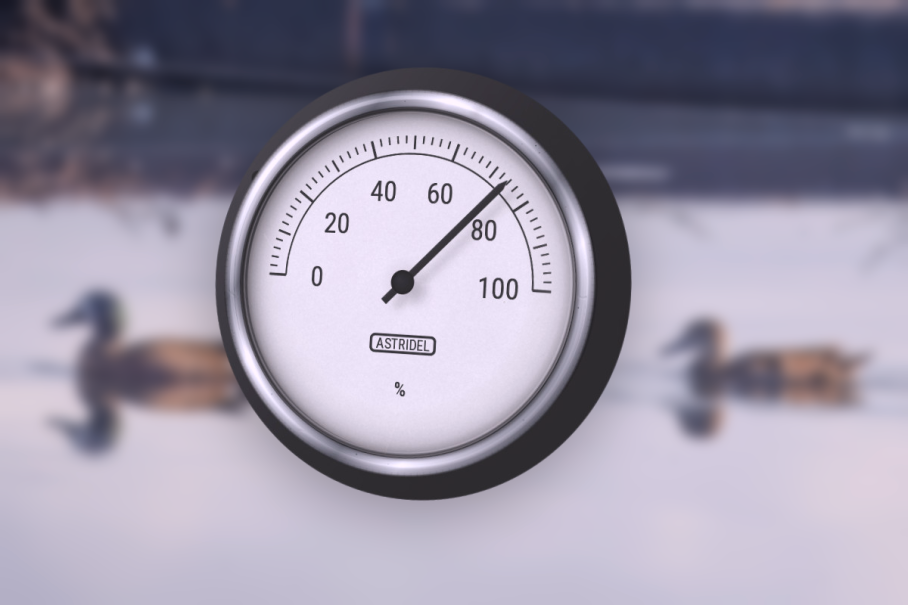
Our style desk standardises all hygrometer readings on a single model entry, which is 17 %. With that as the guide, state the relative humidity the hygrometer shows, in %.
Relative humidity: 74 %
